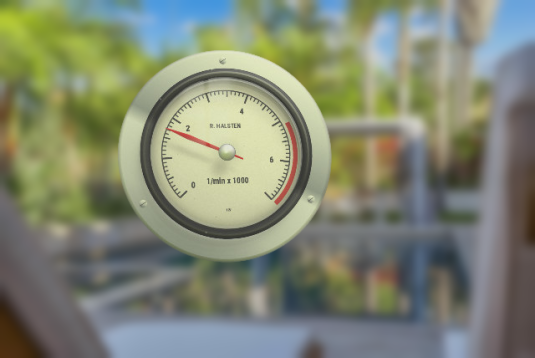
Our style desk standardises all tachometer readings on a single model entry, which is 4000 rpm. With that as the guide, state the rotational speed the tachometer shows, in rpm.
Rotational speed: 1700 rpm
